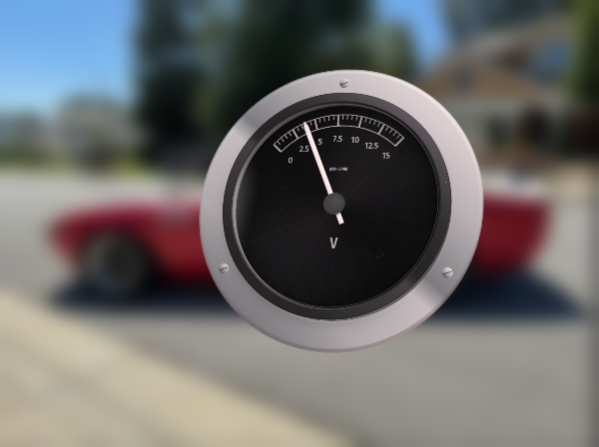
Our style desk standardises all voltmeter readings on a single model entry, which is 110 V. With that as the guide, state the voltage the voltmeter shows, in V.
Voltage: 4 V
